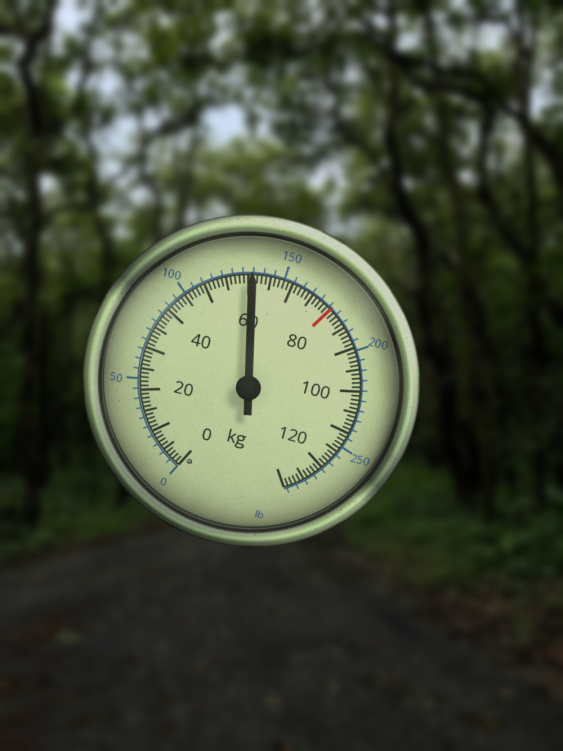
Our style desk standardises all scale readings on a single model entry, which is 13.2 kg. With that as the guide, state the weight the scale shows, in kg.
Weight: 61 kg
